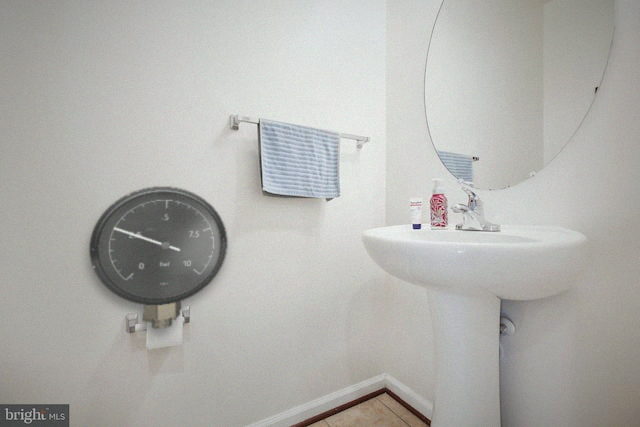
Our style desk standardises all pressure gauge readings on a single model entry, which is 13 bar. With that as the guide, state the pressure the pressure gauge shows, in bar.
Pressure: 2.5 bar
